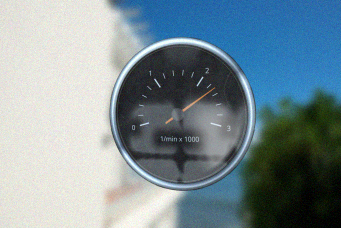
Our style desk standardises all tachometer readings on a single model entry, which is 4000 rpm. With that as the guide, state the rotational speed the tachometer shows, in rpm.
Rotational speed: 2300 rpm
